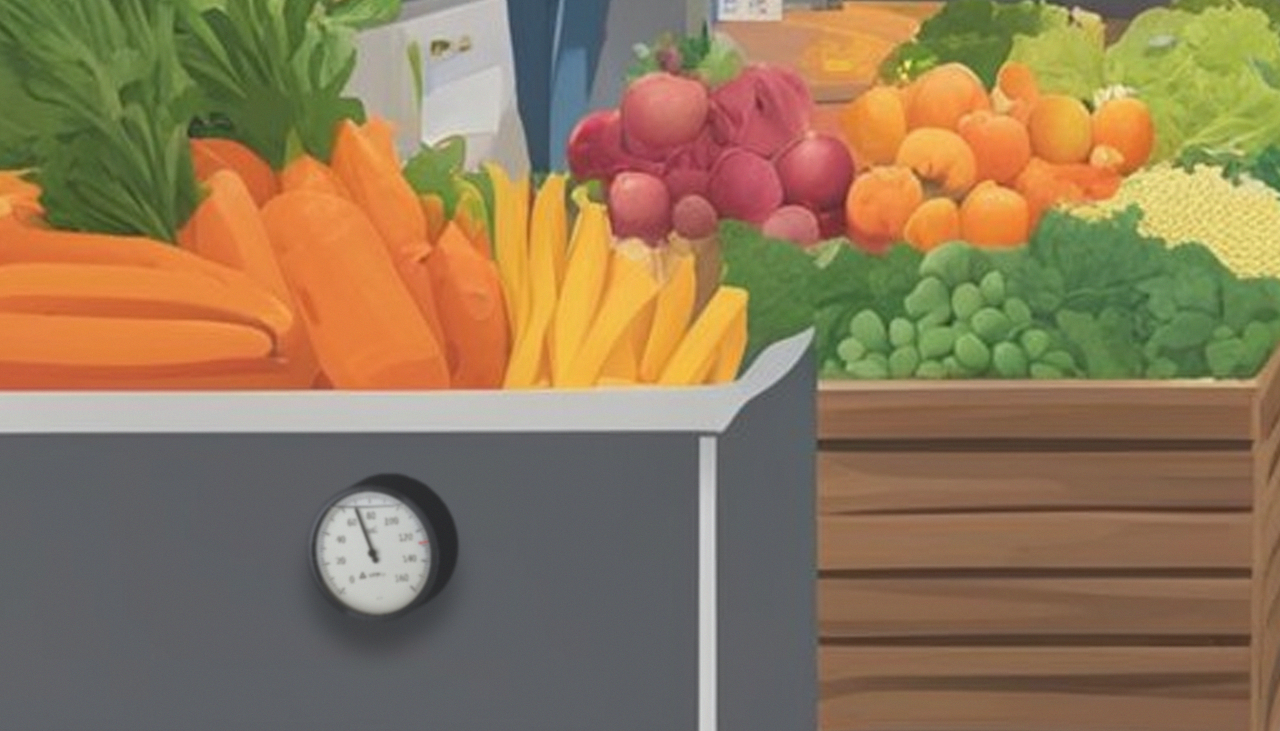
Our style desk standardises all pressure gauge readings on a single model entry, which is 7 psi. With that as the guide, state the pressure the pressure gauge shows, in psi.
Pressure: 70 psi
